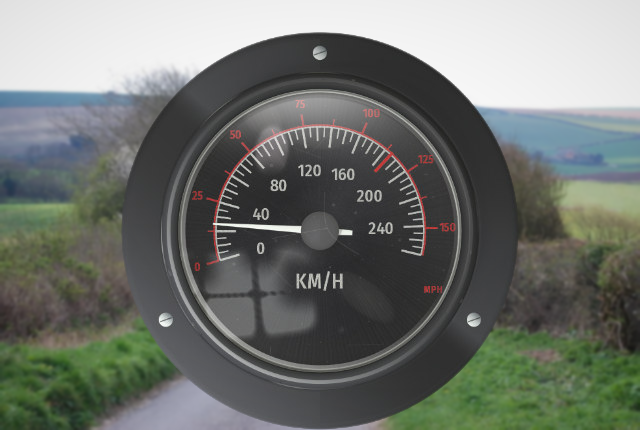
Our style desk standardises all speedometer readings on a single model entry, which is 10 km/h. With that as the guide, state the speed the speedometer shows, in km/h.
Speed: 25 km/h
